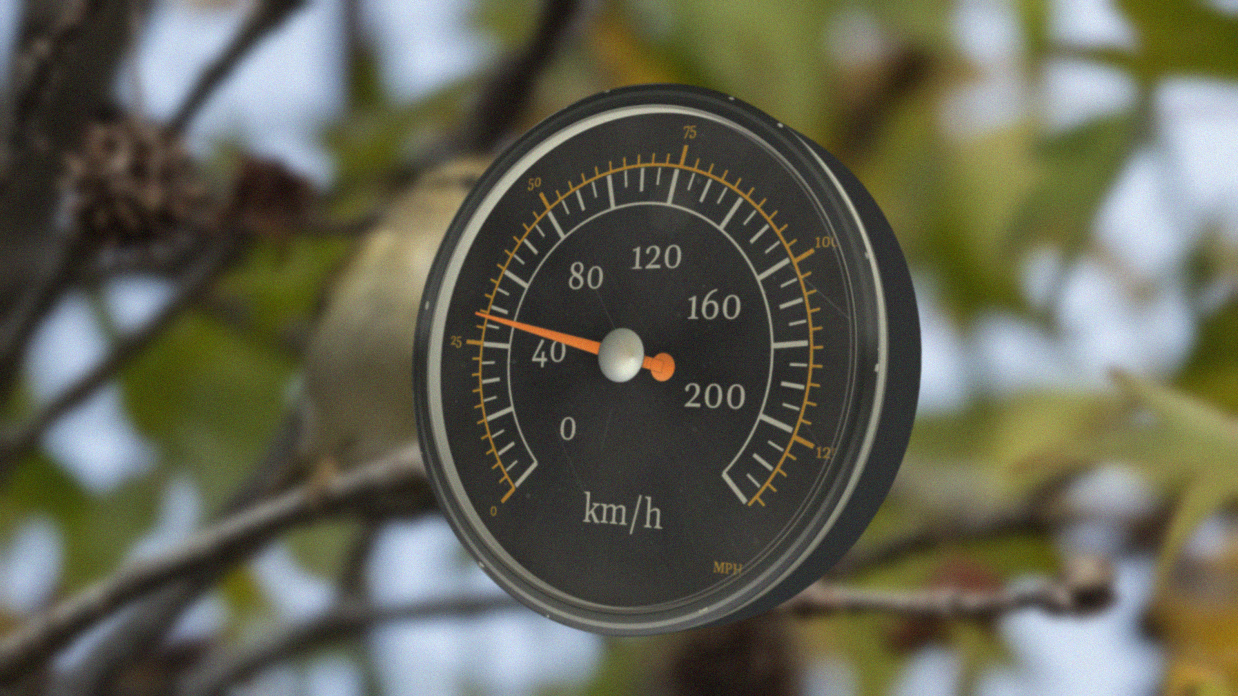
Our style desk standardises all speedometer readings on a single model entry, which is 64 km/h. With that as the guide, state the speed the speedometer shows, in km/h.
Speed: 47.5 km/h
